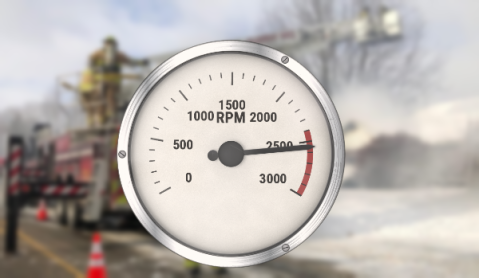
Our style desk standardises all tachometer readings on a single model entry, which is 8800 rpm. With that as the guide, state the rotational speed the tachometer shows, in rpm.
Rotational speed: 2550 rpm
